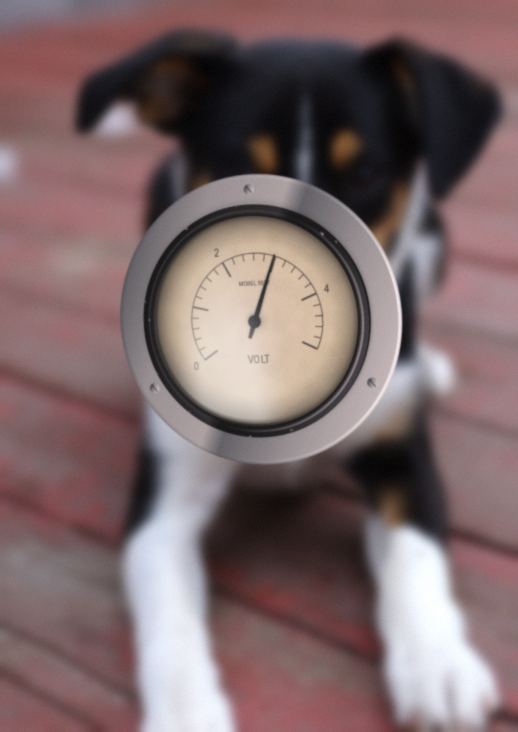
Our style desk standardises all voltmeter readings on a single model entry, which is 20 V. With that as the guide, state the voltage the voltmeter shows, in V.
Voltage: 3 V
